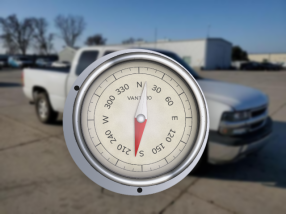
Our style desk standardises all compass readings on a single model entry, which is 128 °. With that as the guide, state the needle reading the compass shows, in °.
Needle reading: 190 °
